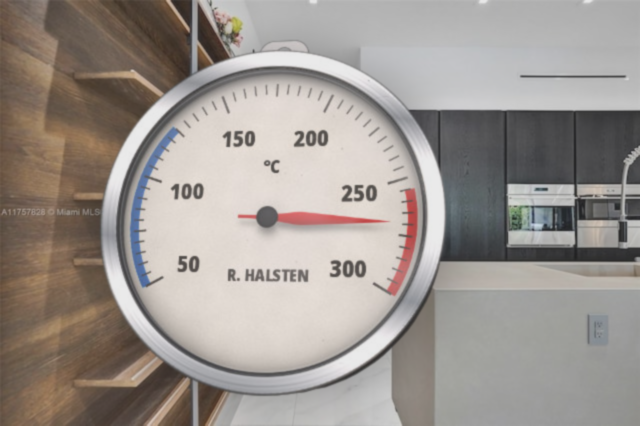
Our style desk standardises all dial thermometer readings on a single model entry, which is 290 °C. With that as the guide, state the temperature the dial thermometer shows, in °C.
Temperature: 270 °C
